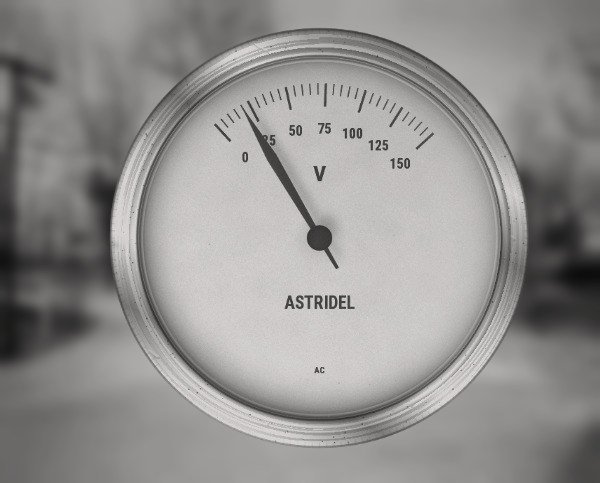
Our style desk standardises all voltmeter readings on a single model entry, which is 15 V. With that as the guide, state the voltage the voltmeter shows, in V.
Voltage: 20 V
